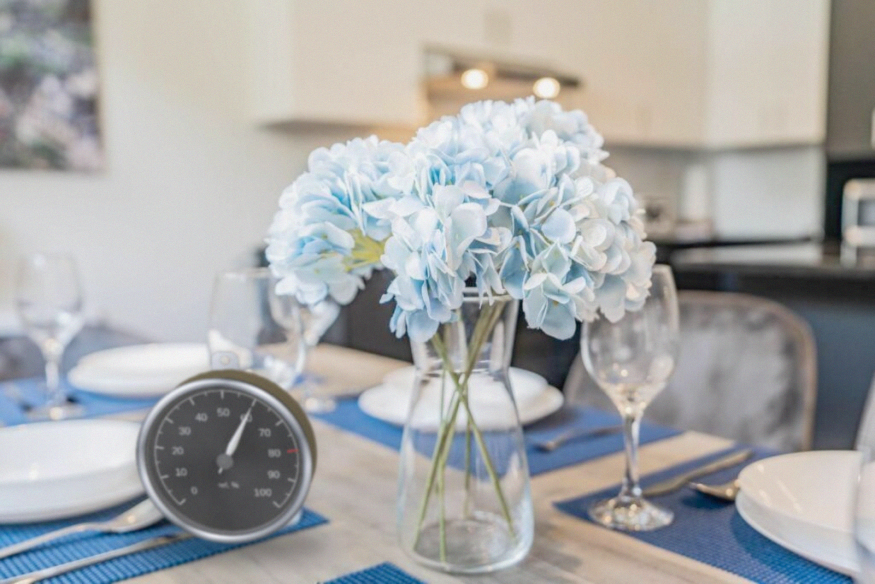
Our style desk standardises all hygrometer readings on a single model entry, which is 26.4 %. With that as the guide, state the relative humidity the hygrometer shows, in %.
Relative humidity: 60 %
